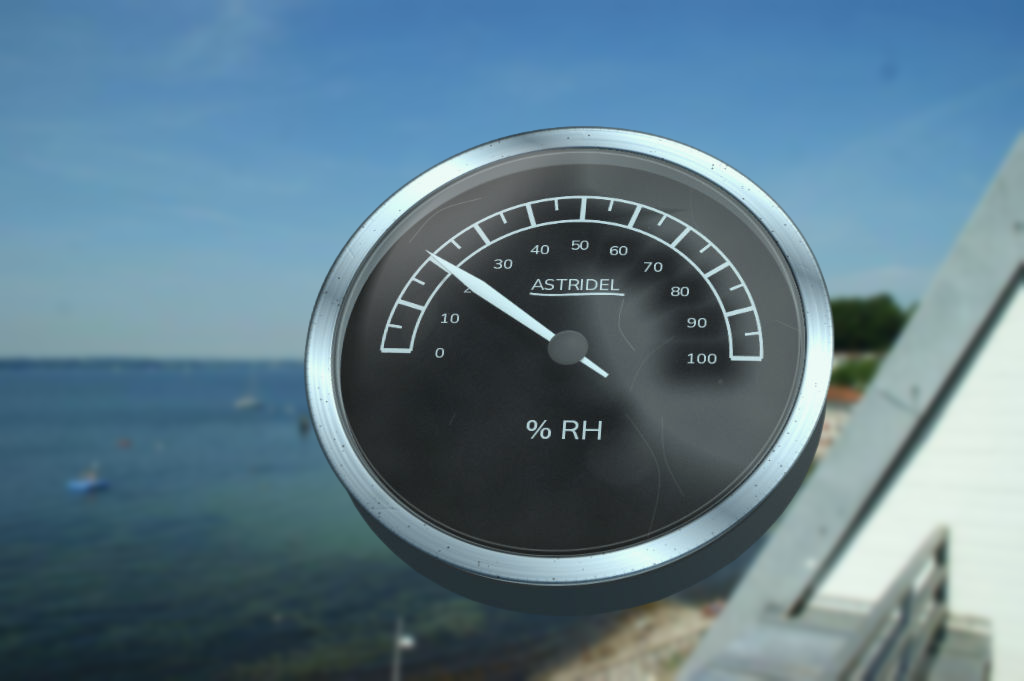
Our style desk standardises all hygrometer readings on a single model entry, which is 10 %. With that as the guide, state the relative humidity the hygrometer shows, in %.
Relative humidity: 20 %
